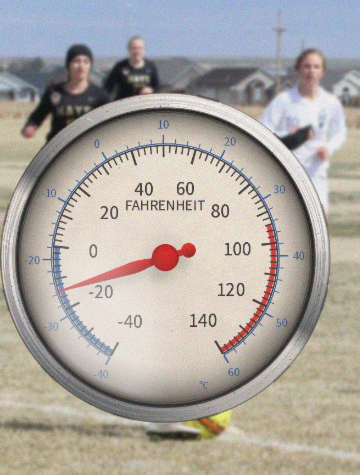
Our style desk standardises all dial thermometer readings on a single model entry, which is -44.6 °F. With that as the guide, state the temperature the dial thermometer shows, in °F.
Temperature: -14 °F
